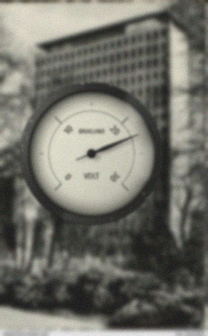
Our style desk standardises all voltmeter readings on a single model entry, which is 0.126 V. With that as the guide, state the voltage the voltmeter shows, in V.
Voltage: 22.5 V
